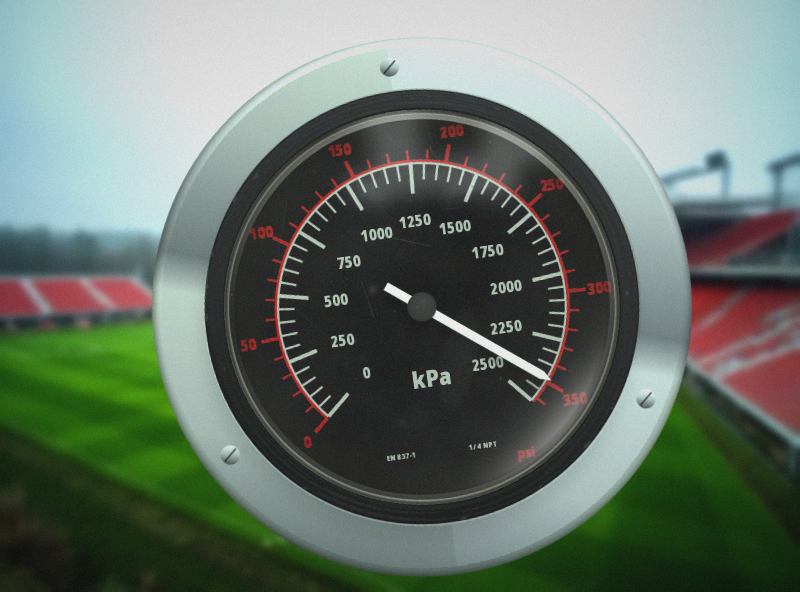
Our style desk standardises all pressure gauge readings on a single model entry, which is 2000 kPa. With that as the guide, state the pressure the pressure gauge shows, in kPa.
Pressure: 2400 kPa
